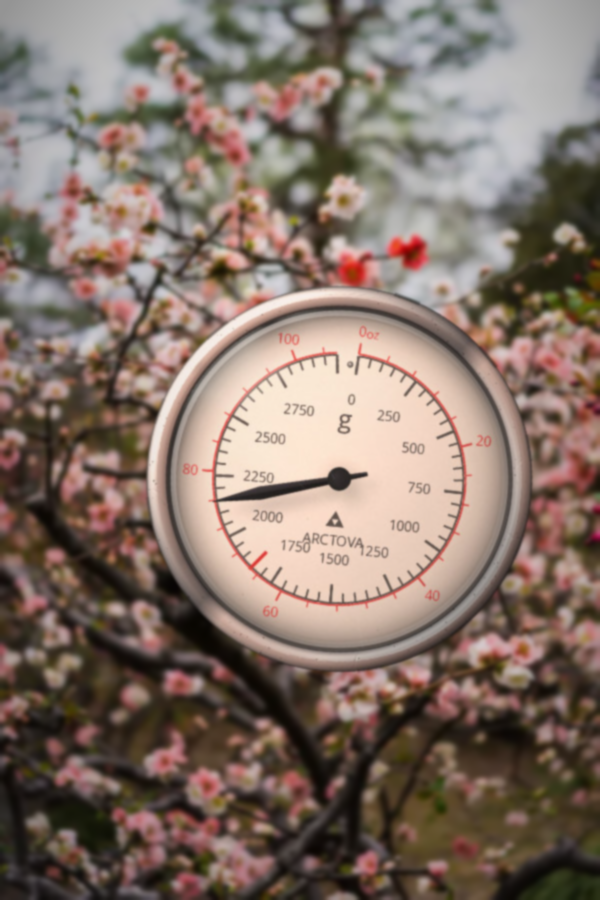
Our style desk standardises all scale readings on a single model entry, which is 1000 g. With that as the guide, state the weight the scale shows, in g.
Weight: 2150 g
